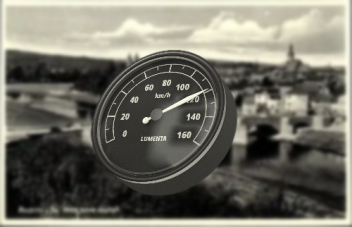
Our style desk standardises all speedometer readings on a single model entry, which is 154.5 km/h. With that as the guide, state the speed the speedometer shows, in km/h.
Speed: 120 km/h
